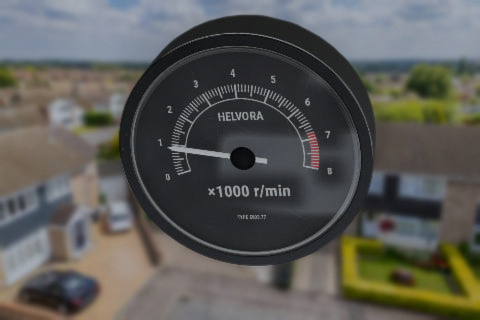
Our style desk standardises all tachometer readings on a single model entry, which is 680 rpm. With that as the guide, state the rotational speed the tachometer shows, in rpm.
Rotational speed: 1000 rpm
